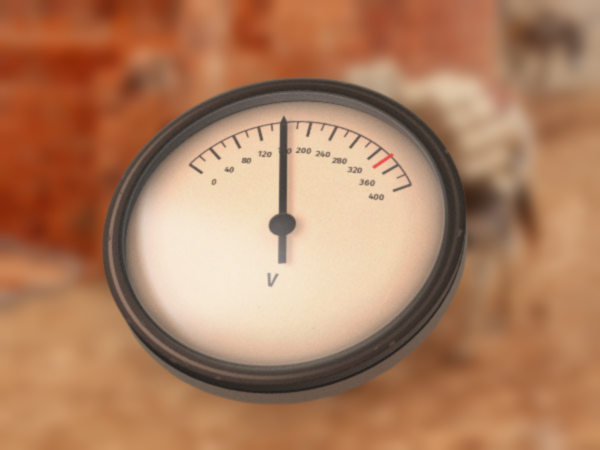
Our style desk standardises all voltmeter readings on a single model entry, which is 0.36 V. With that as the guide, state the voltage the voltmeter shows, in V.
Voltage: 160 V
